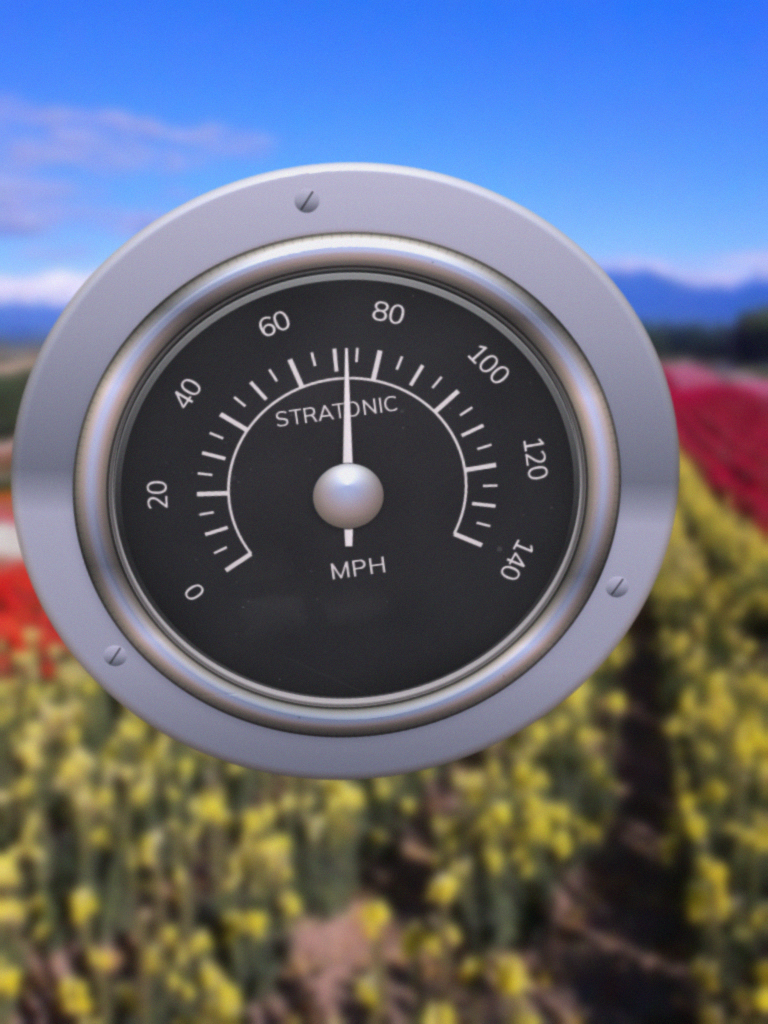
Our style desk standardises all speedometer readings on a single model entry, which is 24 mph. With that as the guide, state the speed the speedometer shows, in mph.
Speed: 72.5 mph
